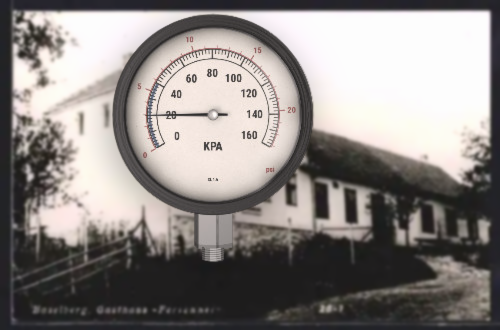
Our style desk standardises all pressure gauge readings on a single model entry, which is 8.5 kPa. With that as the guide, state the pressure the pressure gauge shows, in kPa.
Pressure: 20 kPa
